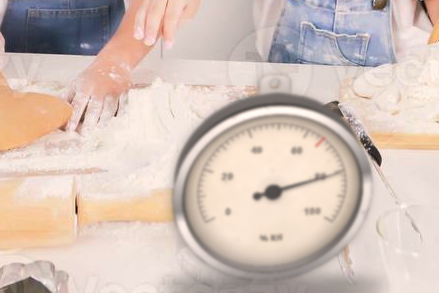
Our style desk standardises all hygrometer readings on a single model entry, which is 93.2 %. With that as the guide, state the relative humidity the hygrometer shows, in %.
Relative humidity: 80 %
